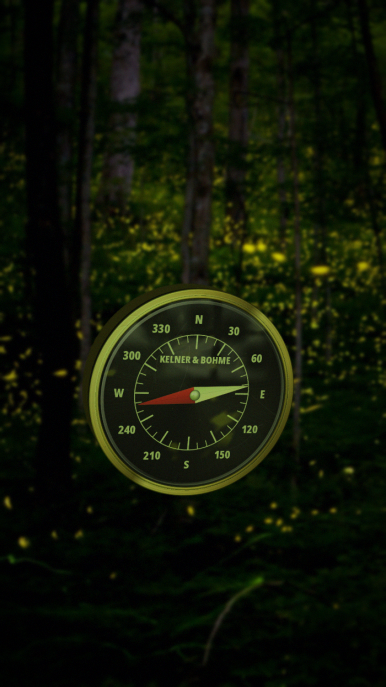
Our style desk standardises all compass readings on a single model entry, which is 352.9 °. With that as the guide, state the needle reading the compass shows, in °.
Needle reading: 260 °
